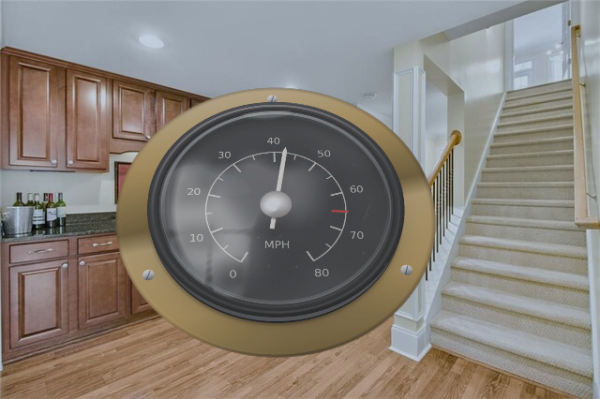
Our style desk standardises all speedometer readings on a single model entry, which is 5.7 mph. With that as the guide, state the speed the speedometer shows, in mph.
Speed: 42.5 mph
